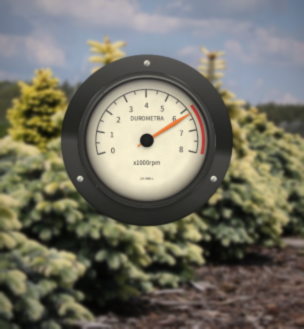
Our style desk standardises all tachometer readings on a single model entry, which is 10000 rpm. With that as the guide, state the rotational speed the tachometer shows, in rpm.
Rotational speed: 6250 rpm
